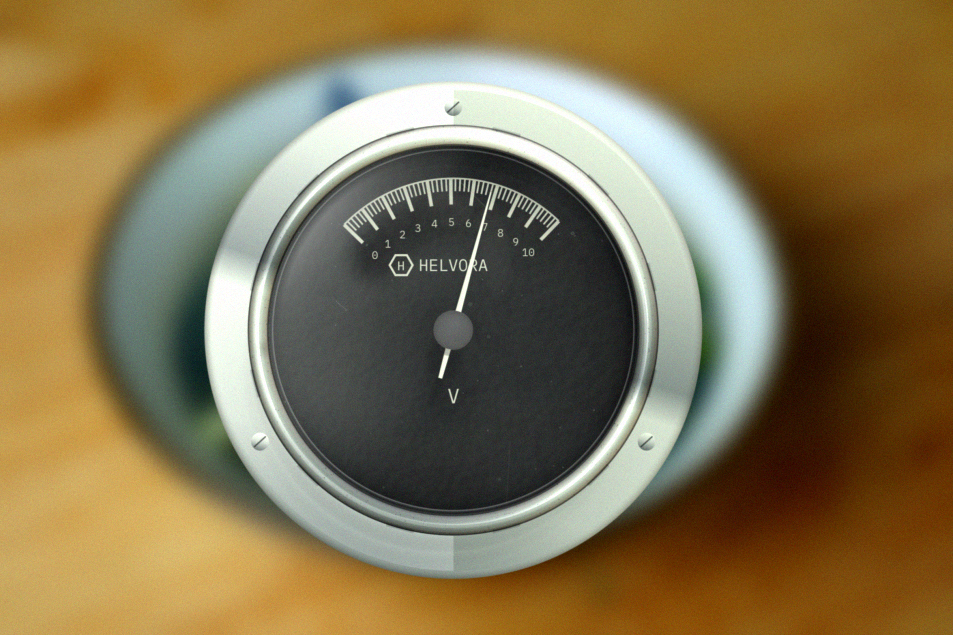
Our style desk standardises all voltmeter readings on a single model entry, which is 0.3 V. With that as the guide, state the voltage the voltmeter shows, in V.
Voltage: 6.8 V
